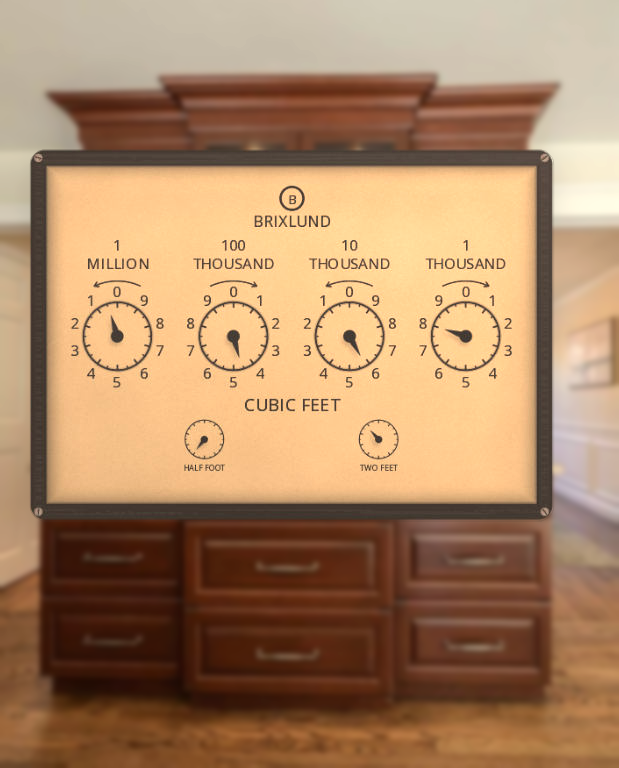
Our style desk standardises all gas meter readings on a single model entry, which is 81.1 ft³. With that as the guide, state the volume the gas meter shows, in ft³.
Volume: 45800 ft³
